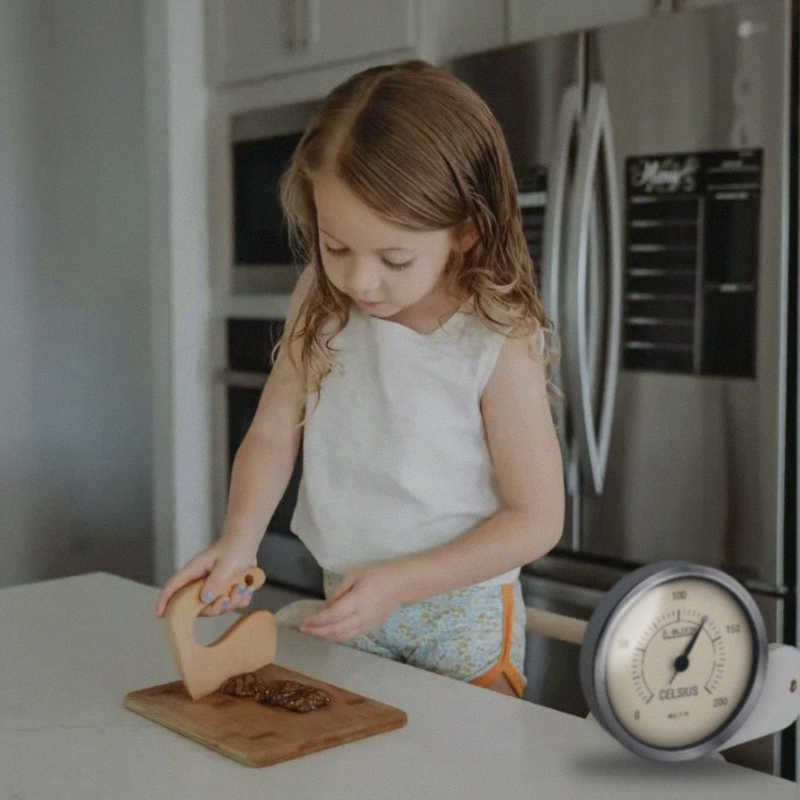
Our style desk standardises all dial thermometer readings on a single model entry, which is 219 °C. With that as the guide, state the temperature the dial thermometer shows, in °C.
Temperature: 125 °C
